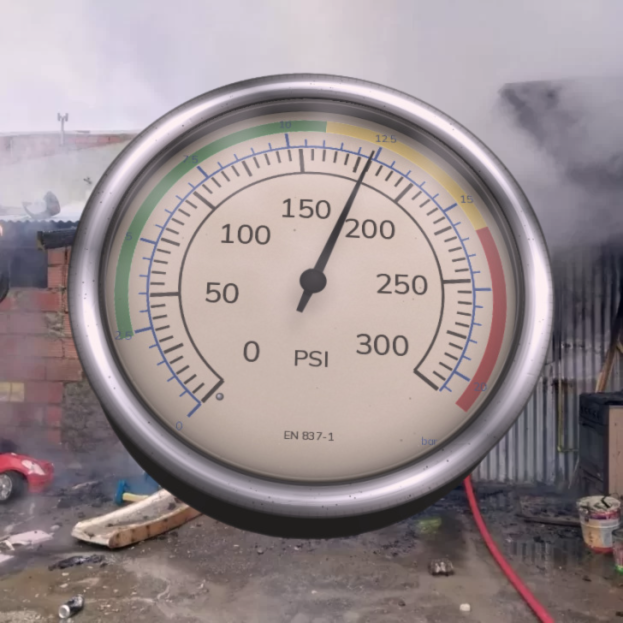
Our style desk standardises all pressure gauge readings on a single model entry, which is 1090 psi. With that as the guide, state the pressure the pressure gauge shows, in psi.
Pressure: 180 psi
